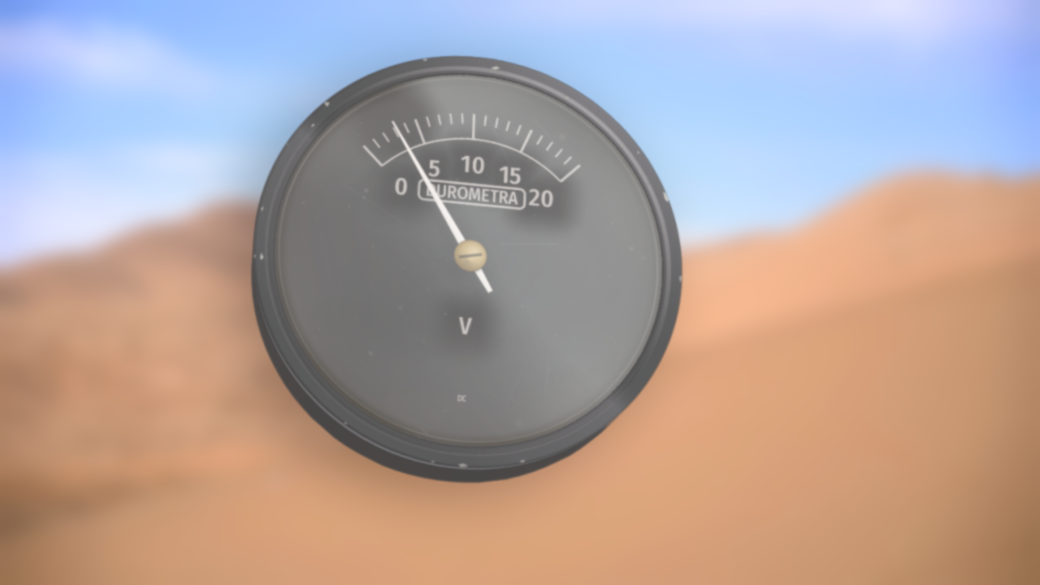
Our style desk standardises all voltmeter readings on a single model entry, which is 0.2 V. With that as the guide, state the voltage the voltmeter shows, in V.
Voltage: 3 V
